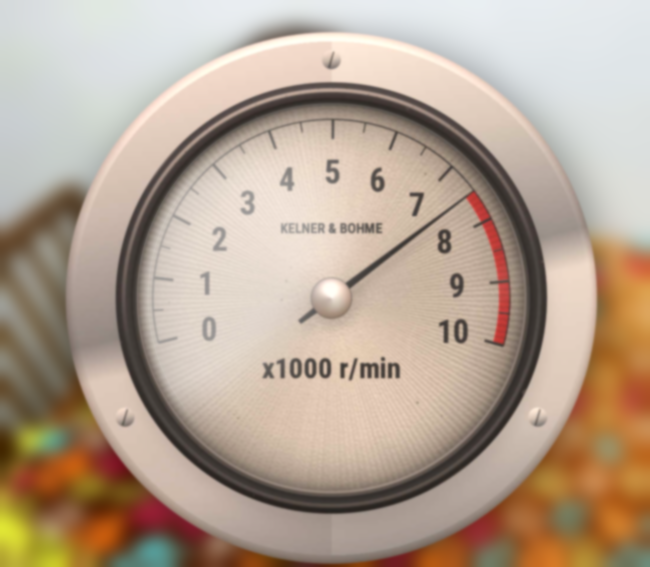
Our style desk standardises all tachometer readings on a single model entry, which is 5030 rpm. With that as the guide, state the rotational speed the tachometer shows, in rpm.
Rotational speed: 7500 rpm
